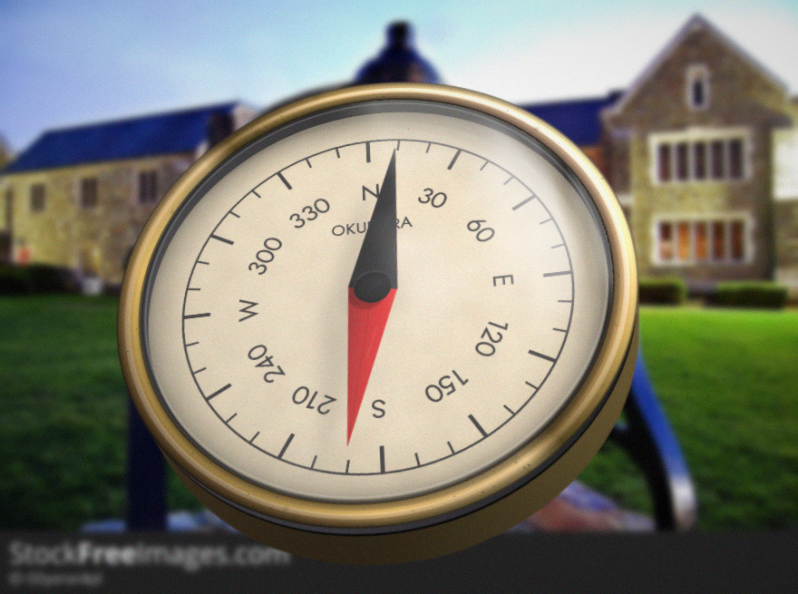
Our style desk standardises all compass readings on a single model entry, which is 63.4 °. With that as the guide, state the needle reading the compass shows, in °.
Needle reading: 190 °
